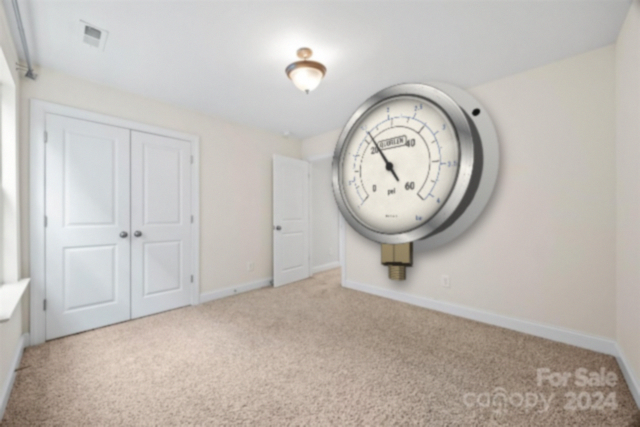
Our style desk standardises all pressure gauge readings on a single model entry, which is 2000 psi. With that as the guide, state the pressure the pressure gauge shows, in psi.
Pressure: 22.5 psi
